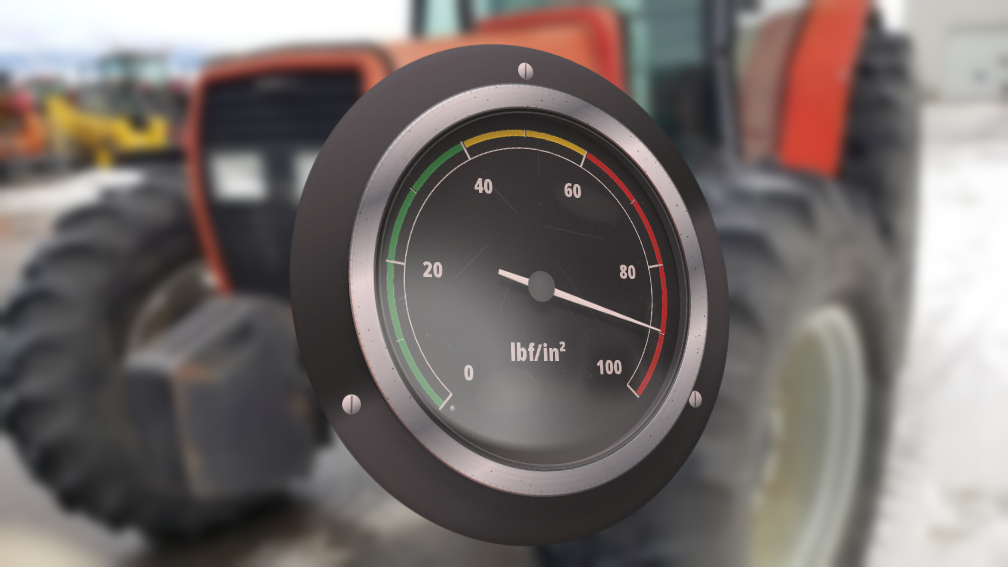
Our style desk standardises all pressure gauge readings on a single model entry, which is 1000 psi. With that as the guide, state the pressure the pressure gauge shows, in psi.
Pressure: 90 psi
